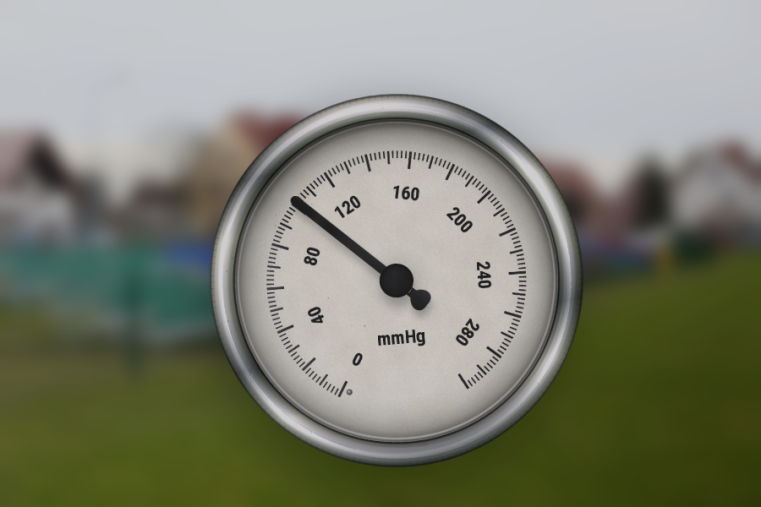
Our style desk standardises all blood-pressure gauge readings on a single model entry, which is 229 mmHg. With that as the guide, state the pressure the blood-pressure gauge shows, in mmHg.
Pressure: 102 mmHg
